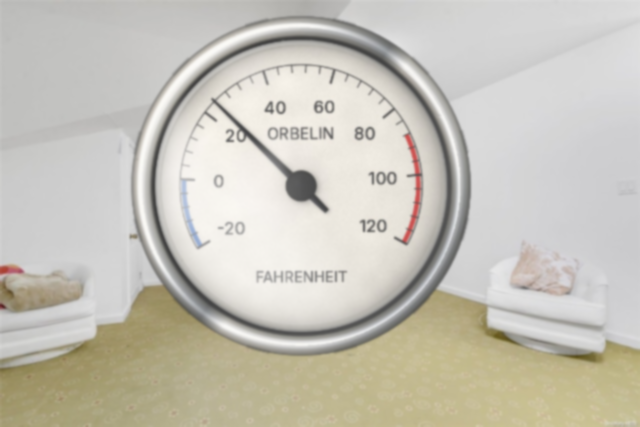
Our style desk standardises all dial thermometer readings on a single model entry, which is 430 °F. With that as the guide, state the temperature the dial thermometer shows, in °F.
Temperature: 24 °F
